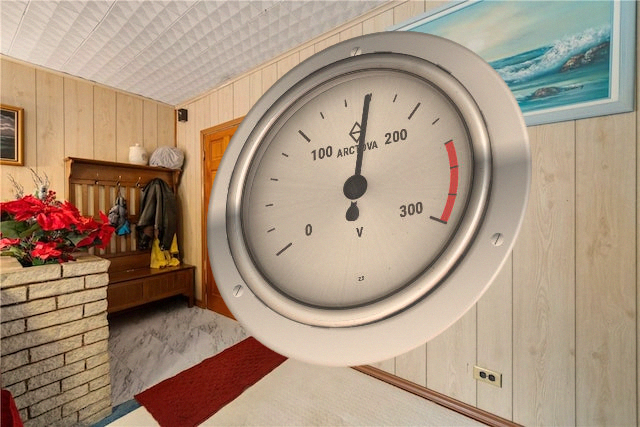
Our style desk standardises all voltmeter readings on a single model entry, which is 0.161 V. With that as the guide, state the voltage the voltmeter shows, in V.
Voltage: 160 V
